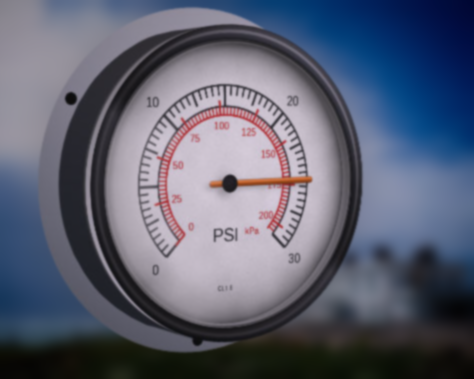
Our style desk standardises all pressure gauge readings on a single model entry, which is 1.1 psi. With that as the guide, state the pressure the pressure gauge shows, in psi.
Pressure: 25 psi
